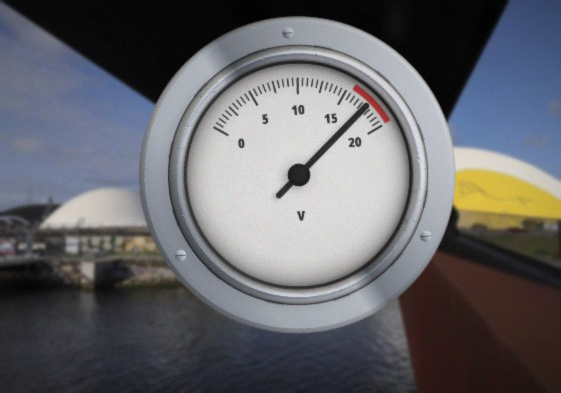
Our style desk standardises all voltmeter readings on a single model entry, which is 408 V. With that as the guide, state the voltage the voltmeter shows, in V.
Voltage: 17.5 V
